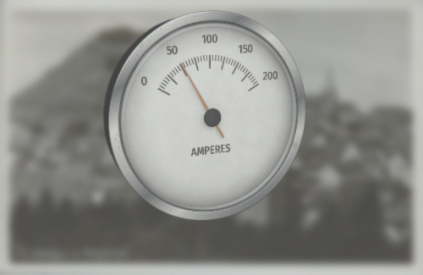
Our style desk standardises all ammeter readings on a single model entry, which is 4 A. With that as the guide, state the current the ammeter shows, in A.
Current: 50 A
